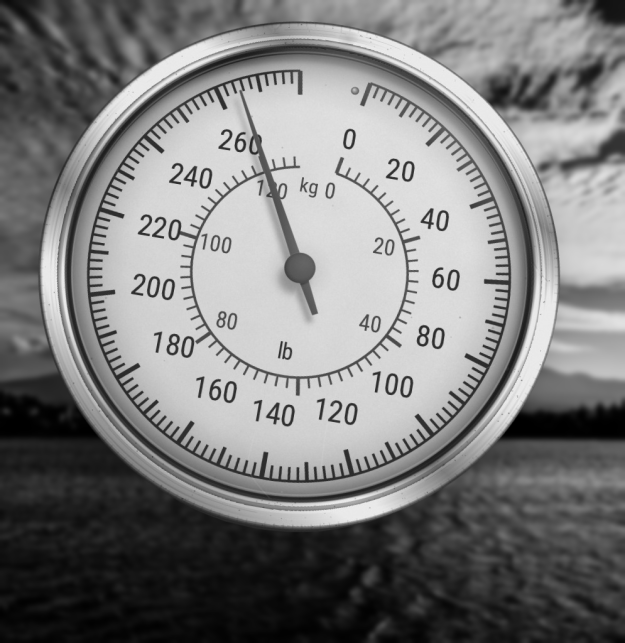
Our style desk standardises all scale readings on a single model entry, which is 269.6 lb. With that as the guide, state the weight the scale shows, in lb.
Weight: 265 lb
